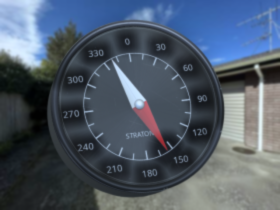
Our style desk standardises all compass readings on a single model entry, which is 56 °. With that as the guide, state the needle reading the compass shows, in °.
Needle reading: 157.5 °
